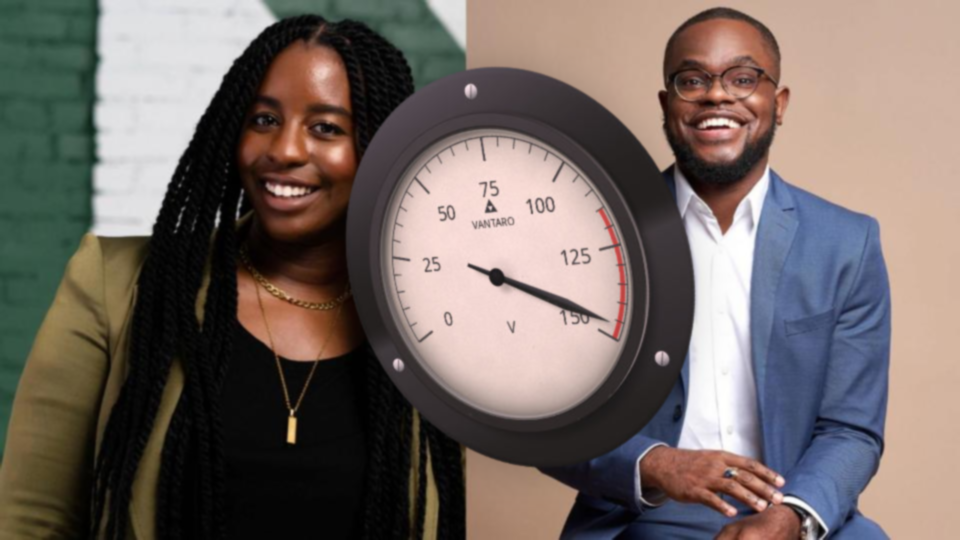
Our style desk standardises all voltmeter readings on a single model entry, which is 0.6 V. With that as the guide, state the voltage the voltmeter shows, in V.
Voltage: 145 V
